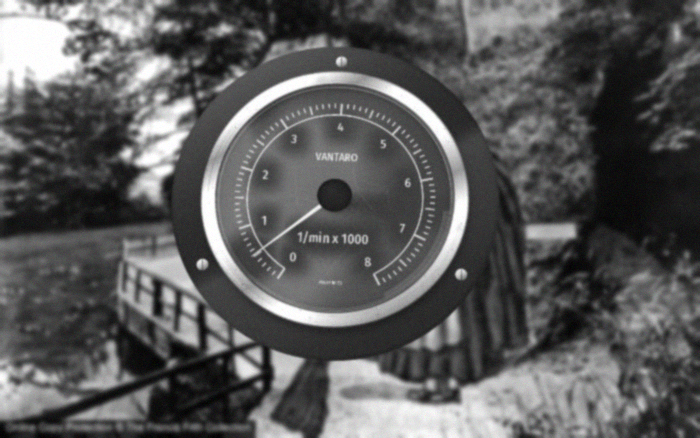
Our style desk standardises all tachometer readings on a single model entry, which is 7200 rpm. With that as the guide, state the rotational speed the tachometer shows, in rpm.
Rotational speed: 500 rpm
